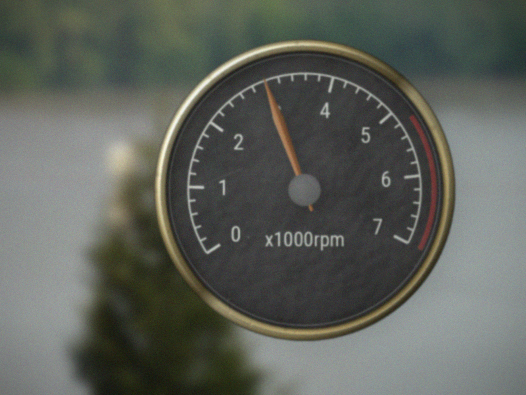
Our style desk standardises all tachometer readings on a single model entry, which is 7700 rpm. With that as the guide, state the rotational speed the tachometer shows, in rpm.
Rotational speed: 3000 rpm
